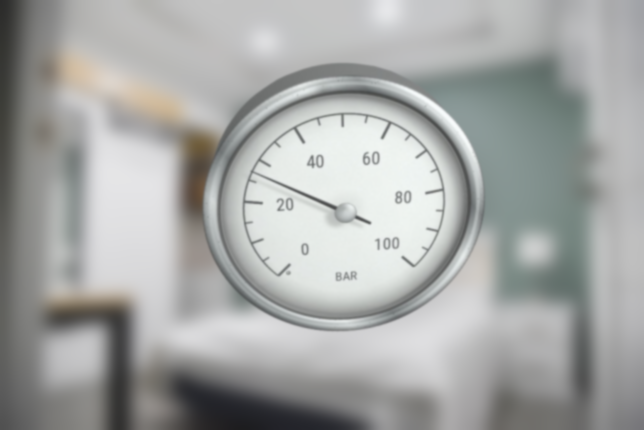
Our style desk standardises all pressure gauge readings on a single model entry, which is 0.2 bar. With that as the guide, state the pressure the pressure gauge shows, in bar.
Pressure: 27.5 bar
